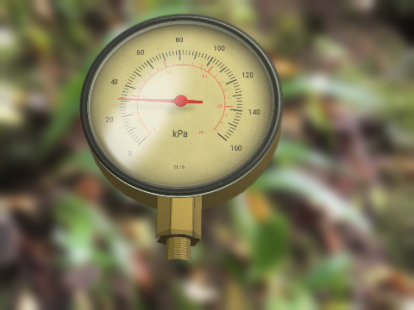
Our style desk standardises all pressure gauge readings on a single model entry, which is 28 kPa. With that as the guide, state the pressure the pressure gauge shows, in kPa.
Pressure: 30 kPa
